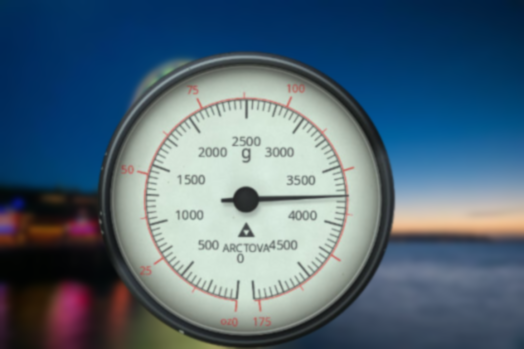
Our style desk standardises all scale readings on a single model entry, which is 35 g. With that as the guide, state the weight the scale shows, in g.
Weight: 3750 g
